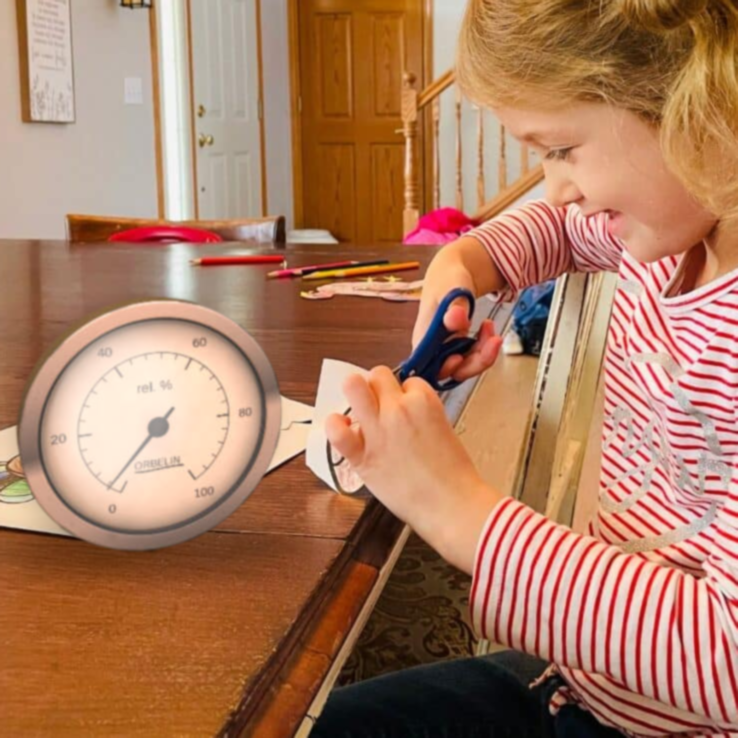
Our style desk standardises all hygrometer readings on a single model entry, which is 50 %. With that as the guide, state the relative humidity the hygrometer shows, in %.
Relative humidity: 4 %
